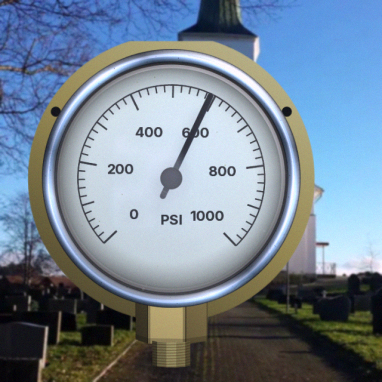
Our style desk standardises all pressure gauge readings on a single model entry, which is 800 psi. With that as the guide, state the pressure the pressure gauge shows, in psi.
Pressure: 590 psi
